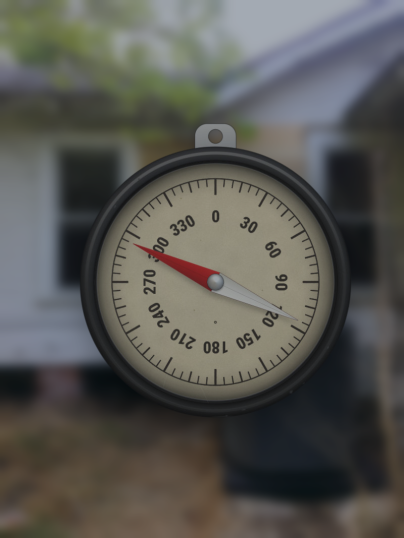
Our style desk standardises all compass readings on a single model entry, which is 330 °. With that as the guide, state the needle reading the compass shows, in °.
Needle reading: 295 °
